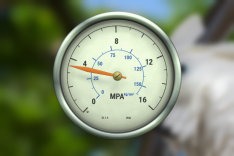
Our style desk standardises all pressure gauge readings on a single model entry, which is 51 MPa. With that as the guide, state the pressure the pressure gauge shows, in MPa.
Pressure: 3.5 MPa
